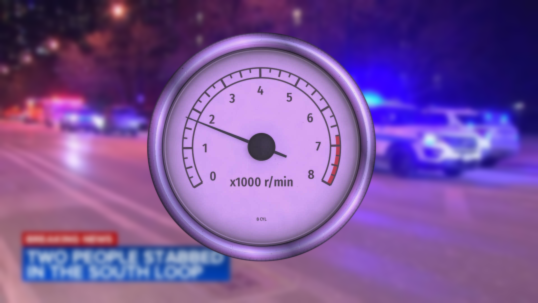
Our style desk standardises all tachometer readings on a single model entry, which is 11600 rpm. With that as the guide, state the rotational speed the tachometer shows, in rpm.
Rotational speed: 1750 rpm
